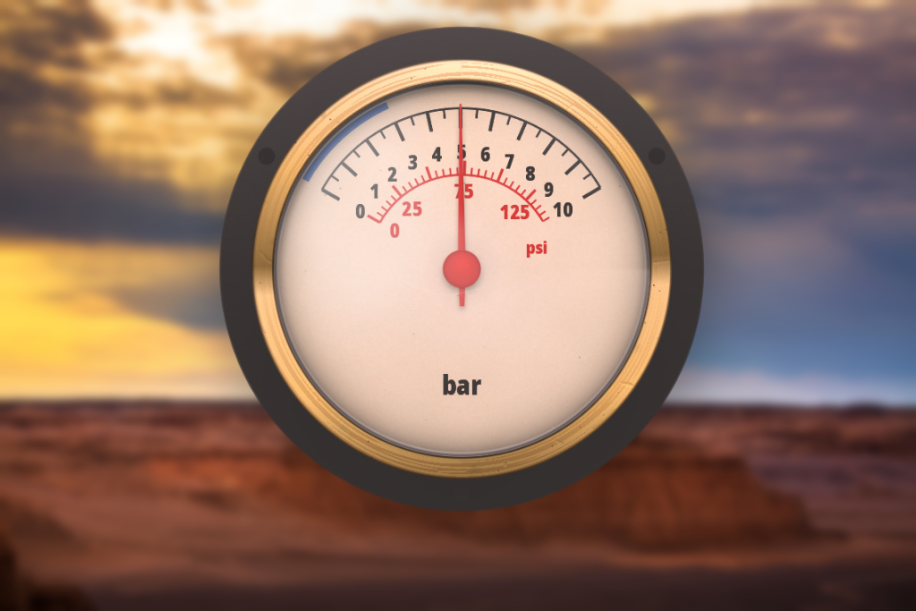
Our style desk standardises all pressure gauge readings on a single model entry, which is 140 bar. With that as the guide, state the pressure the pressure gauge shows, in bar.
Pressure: 5 bar
